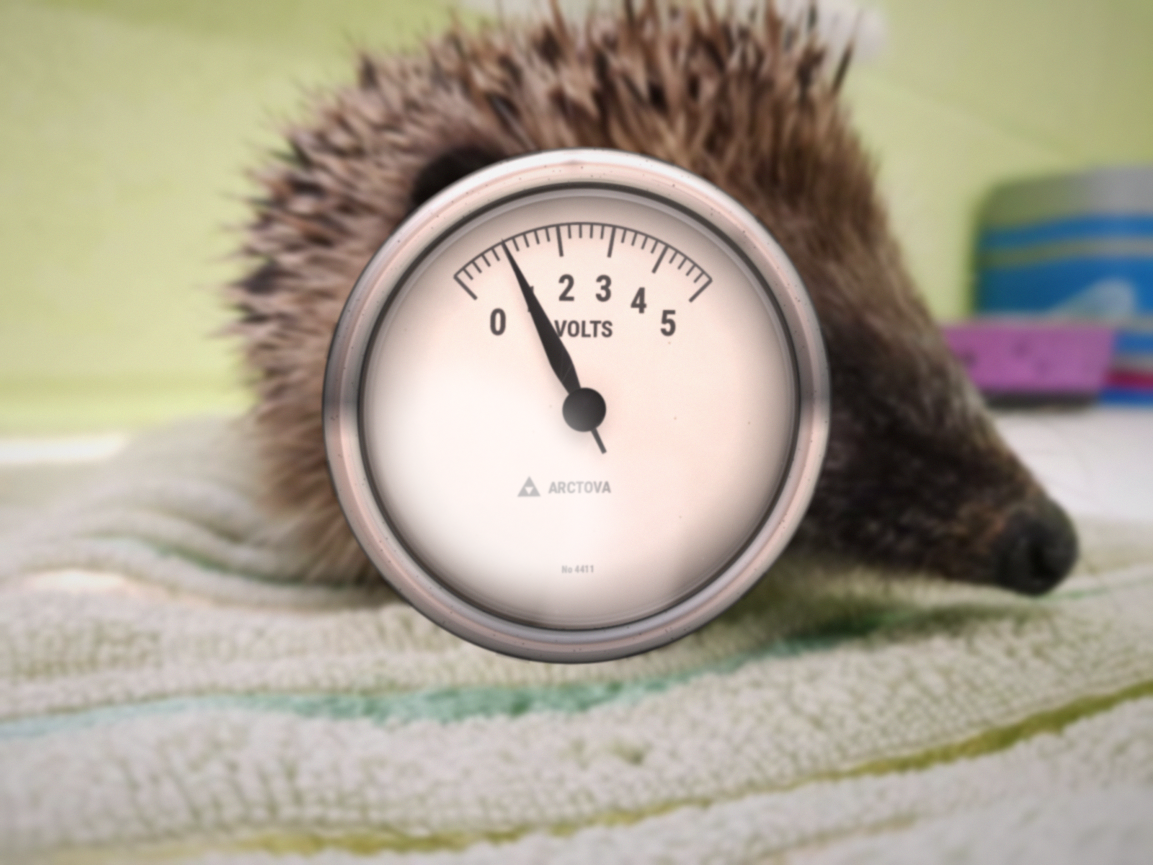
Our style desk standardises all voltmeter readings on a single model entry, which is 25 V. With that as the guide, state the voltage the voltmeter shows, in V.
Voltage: 1 V
